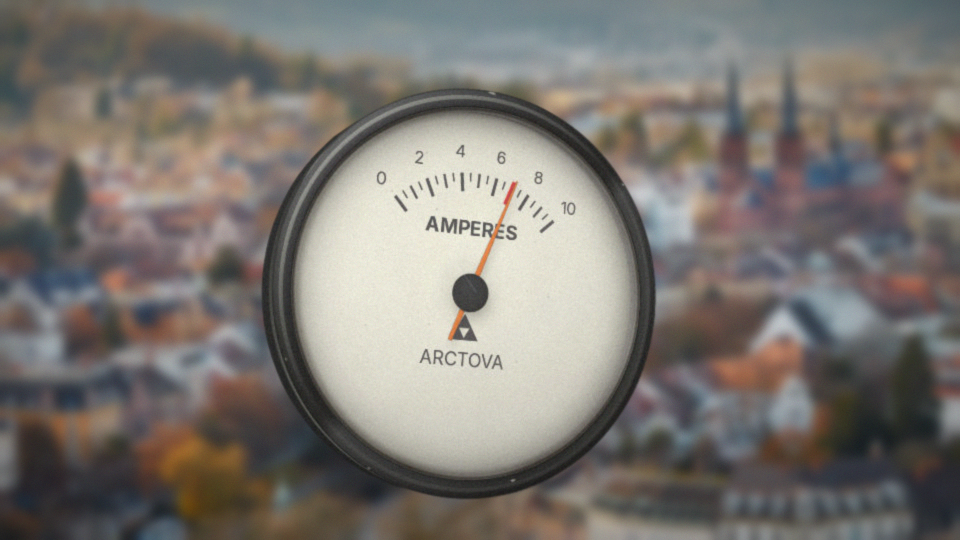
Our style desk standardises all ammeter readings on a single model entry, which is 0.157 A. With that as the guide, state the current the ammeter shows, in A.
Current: 7 A
